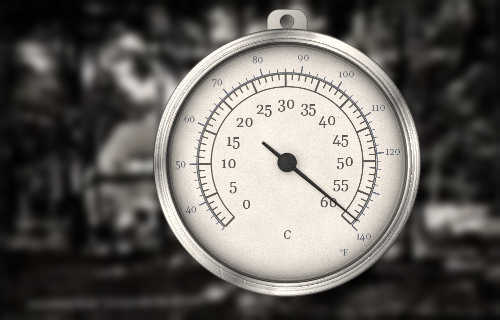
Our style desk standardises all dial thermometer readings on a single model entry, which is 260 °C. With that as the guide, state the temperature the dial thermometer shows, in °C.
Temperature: 59 °C
